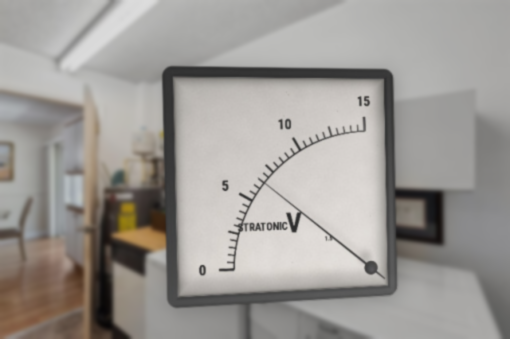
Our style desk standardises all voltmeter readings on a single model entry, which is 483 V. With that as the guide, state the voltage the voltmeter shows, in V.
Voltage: 6.5 V
